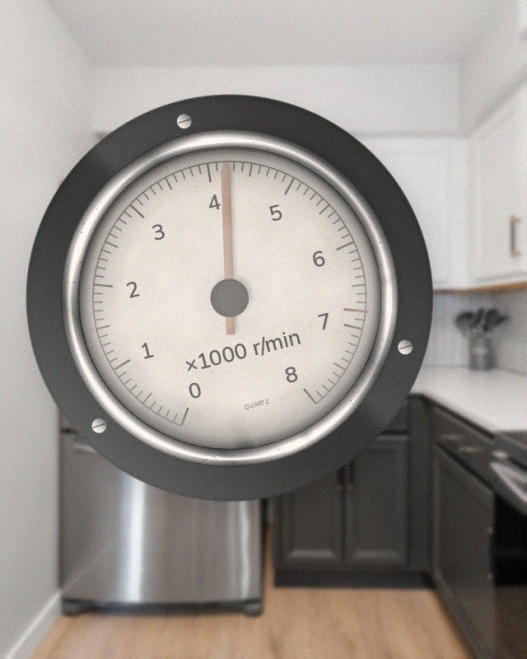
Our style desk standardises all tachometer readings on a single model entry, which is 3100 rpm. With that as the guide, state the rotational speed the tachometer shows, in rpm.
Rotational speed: 4200 rpm
